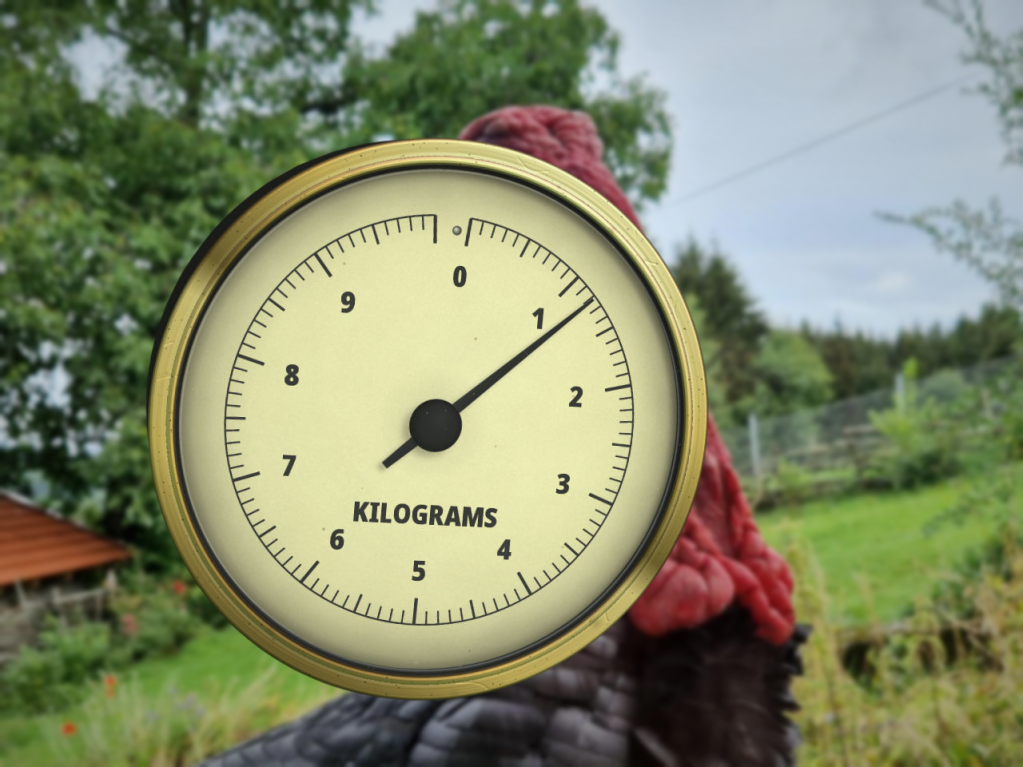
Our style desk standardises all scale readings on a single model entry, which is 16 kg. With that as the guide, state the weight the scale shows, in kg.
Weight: 1.2 kg
